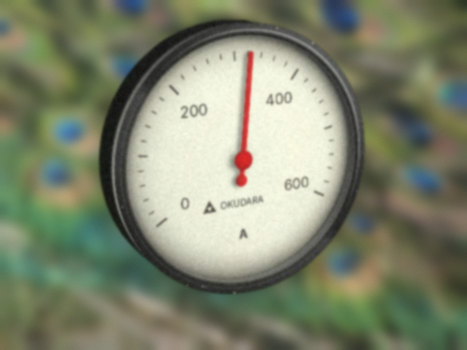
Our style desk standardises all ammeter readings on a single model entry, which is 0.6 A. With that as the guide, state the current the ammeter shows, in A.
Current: 320 A
